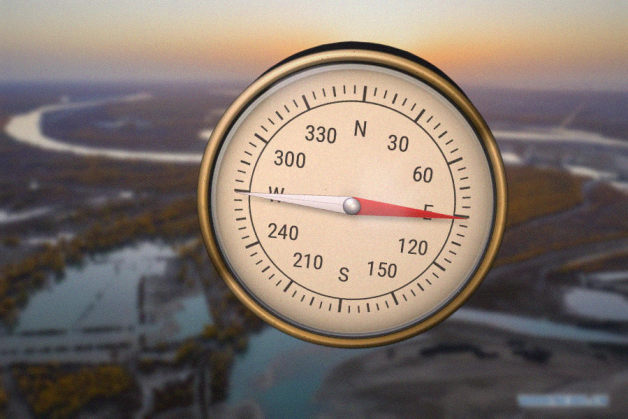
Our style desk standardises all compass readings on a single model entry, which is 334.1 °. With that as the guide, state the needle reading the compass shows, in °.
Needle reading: 90 °
